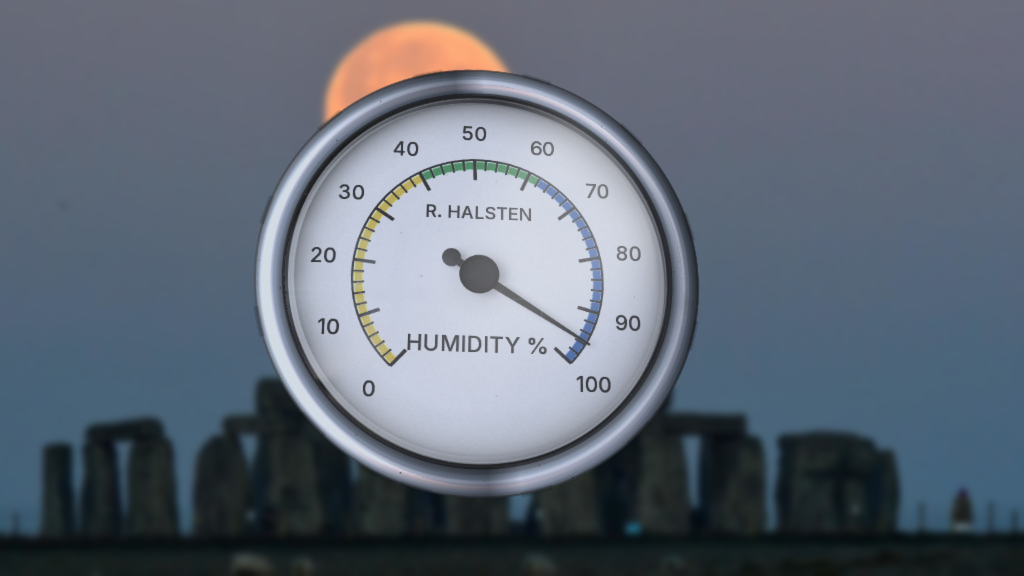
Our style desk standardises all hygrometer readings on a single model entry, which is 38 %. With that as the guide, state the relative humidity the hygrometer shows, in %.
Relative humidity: 96 %
